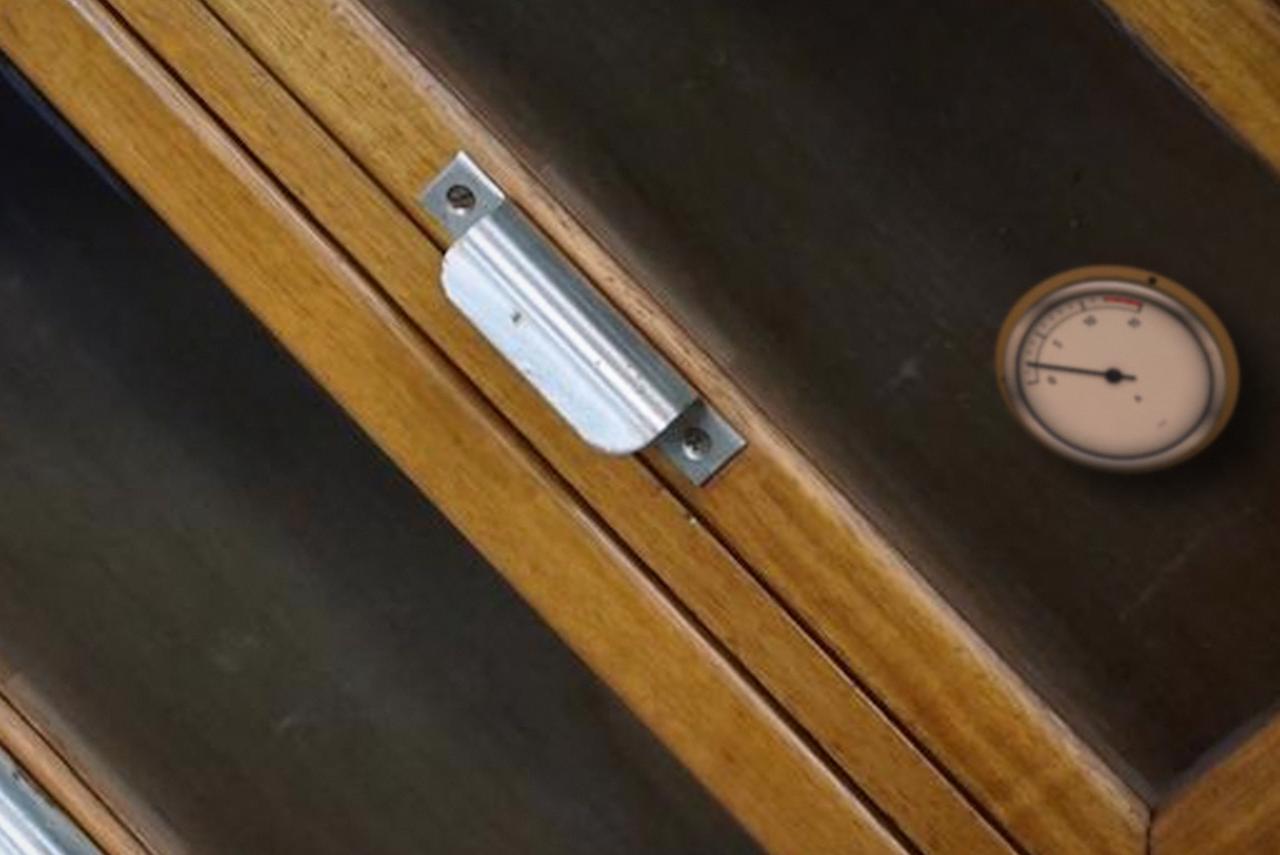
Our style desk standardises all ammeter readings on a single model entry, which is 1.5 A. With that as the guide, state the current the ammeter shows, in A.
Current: 2 A
